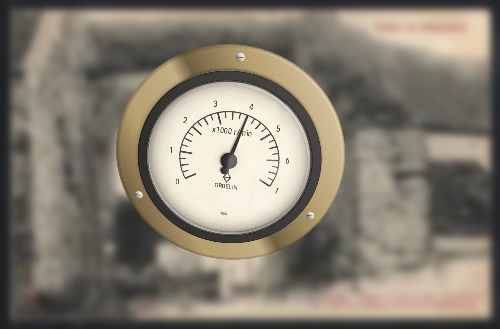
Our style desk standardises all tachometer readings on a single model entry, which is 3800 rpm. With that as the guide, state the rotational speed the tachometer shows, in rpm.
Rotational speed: 4000 rpm
